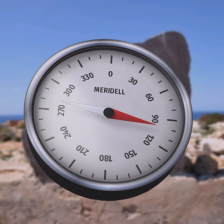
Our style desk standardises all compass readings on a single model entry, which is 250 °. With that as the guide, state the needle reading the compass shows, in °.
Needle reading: 100 °
